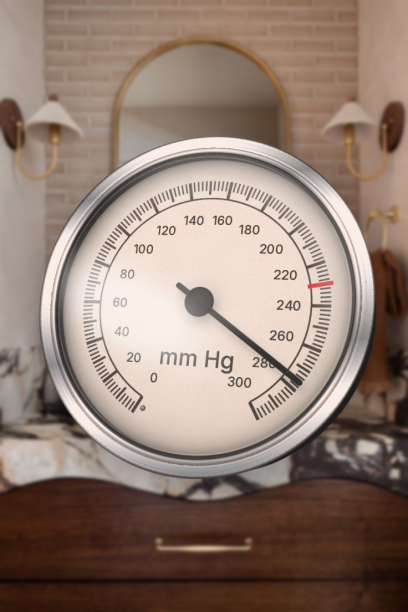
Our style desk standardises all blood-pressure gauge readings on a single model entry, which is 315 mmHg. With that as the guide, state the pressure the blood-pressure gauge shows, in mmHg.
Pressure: 276 mmHg
